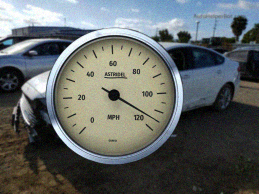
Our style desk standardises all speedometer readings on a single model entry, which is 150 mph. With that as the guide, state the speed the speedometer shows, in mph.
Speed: 115 mph
